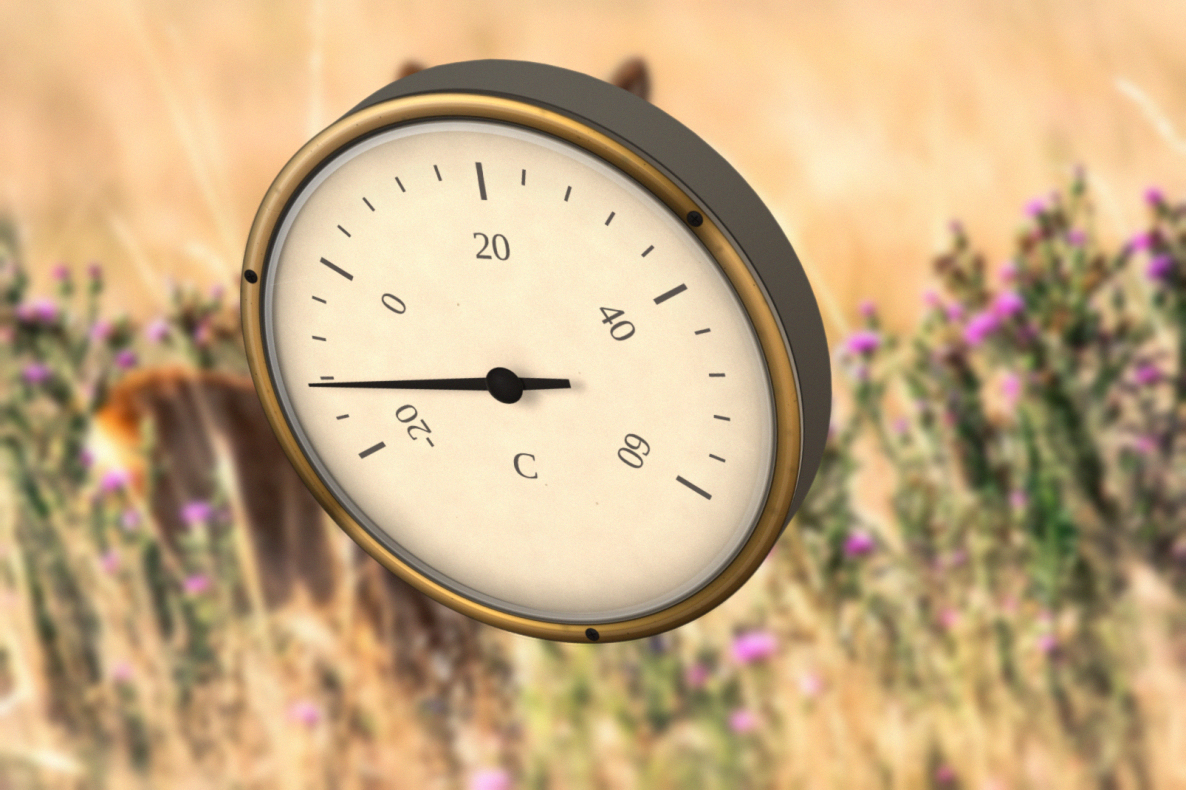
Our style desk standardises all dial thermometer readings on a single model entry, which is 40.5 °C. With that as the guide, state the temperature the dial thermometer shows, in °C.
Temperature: -12 °C
